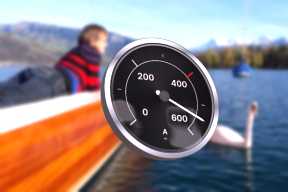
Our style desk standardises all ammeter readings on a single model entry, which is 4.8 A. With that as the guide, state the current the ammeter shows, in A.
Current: 550 A
